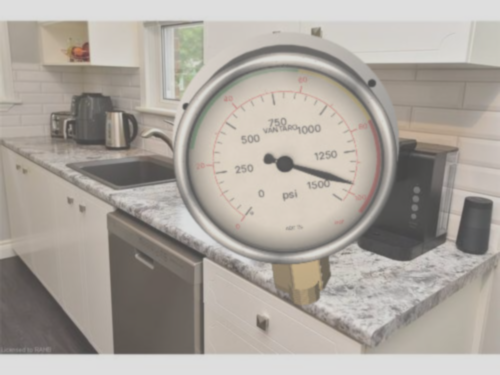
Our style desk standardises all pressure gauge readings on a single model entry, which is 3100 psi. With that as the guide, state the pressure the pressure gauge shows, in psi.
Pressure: 1400 psi
